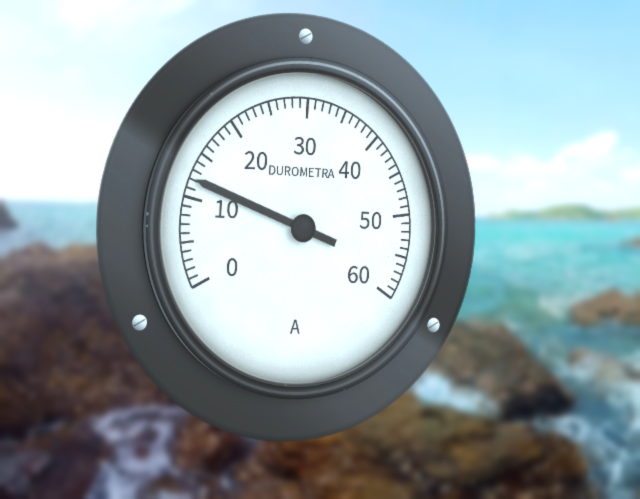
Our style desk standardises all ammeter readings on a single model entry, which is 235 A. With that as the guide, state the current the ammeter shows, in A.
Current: 12 A
